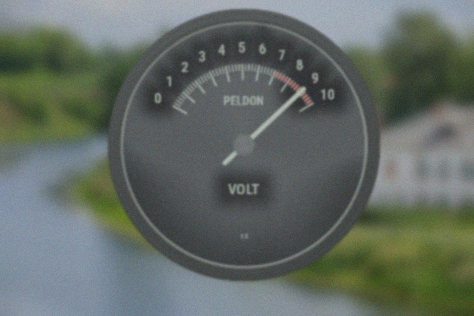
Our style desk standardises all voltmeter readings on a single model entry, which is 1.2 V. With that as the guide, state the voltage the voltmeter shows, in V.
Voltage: 9 V
